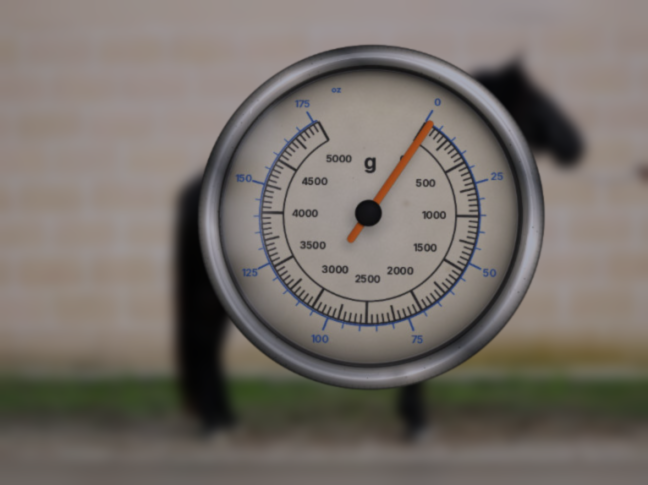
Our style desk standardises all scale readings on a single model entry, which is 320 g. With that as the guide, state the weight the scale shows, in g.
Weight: 50 g
